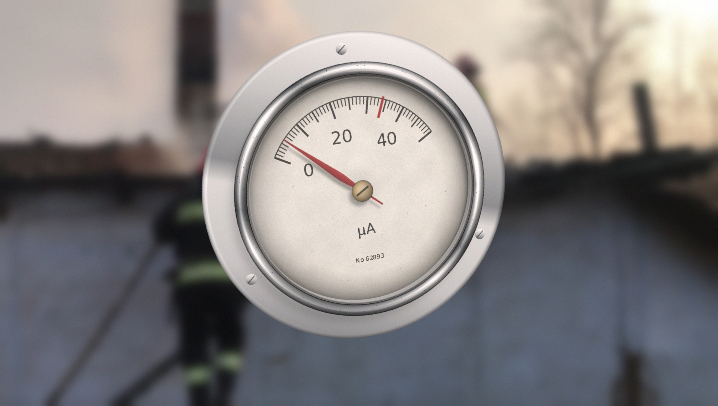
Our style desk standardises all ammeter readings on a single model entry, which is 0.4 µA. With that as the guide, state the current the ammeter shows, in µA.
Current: 5 µA
